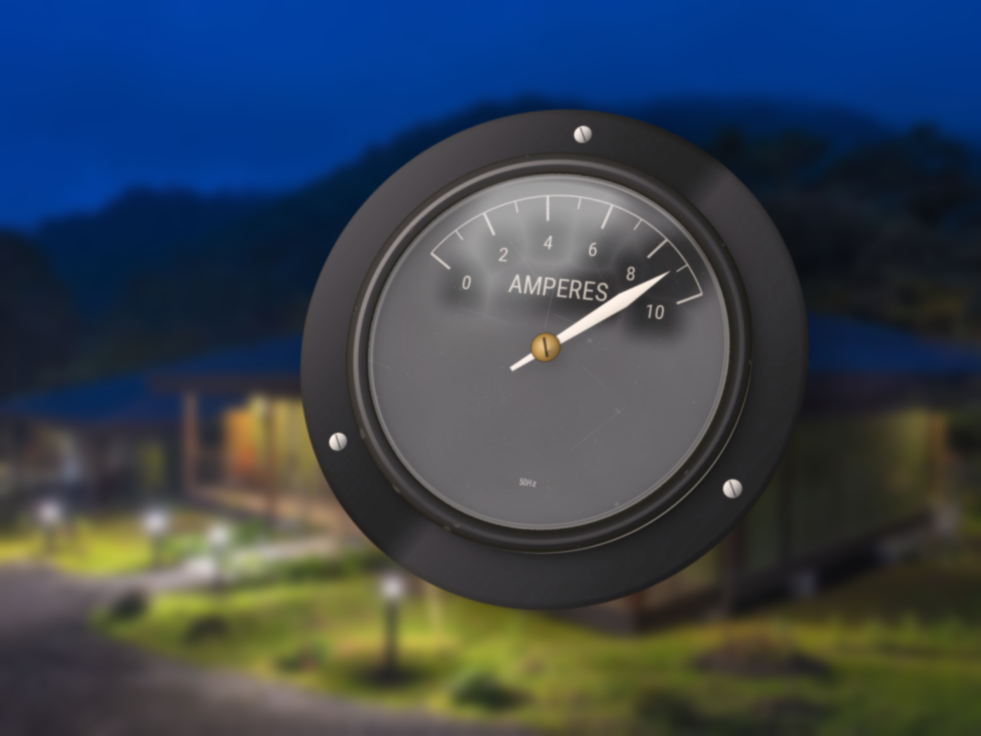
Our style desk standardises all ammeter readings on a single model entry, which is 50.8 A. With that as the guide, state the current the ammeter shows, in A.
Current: 9 A
